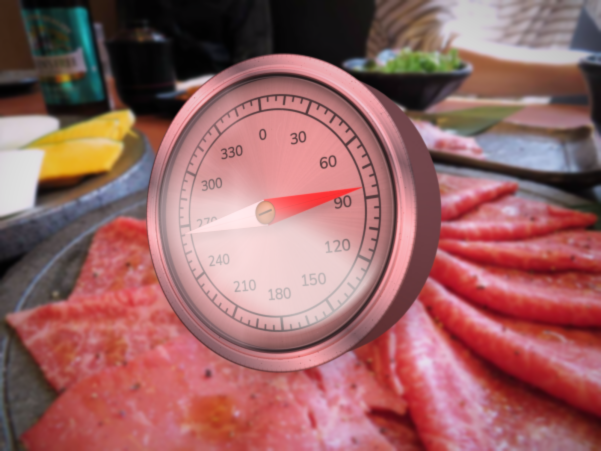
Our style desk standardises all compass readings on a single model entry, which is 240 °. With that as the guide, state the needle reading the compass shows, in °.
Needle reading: 85 °
